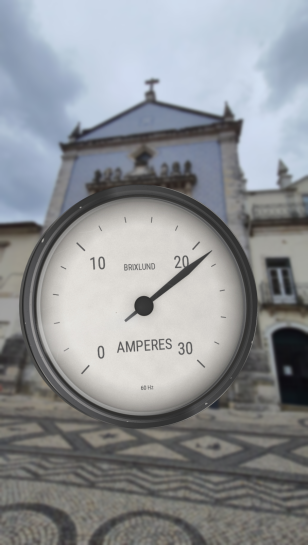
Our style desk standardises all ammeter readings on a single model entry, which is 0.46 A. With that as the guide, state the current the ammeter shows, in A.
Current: 21 A
